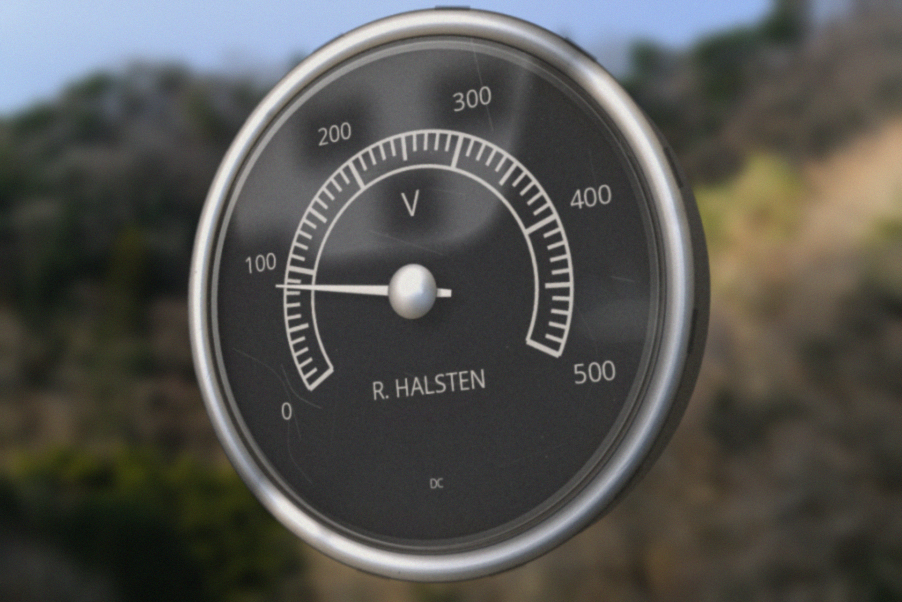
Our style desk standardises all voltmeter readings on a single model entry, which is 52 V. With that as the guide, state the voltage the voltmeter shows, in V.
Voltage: 85 V
